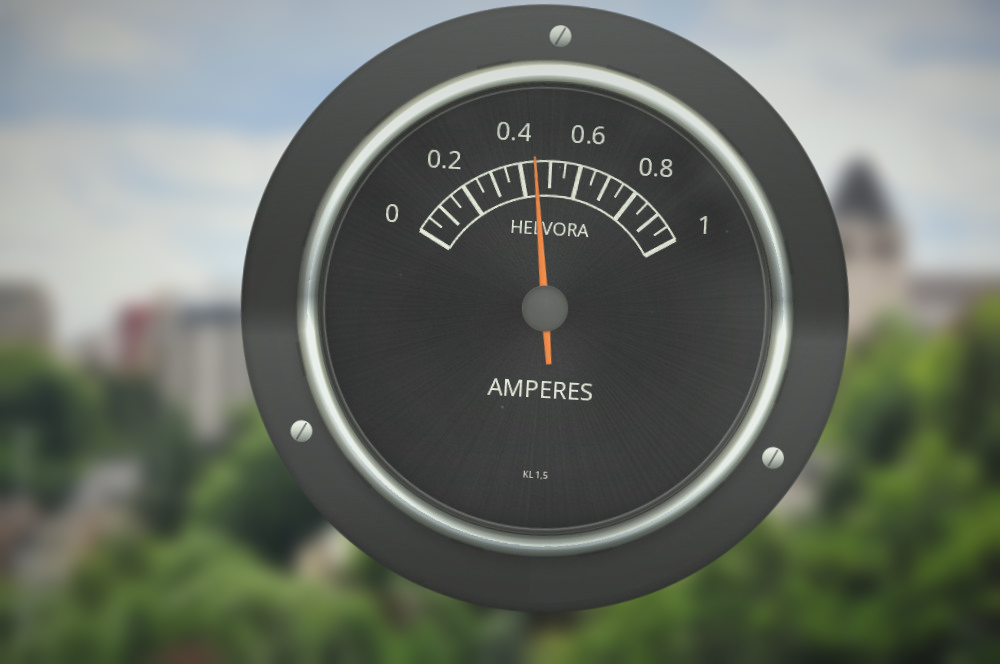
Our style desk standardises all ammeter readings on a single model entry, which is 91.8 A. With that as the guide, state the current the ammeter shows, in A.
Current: 0.45 A
